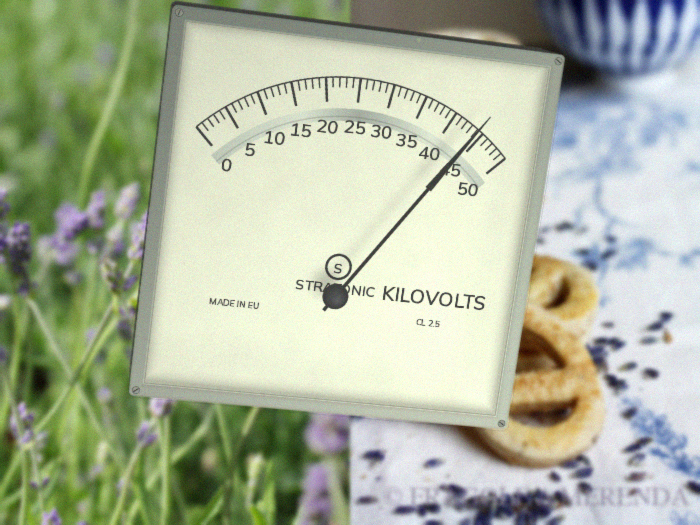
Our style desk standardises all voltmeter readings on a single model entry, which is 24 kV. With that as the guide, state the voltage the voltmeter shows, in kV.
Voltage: 44 kV
